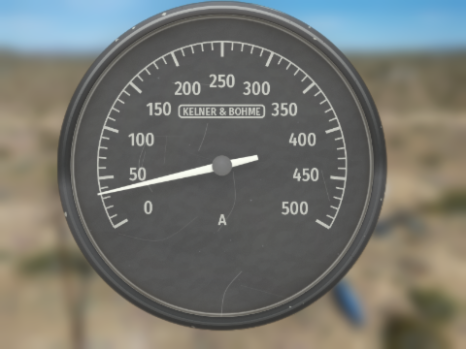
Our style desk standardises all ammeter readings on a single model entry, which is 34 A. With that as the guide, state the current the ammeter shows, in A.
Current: 35 A
